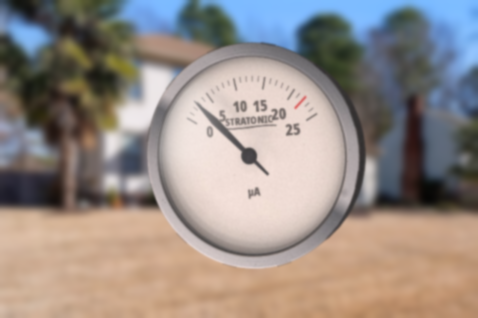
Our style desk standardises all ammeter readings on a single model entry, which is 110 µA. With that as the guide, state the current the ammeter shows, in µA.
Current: 3 µA
